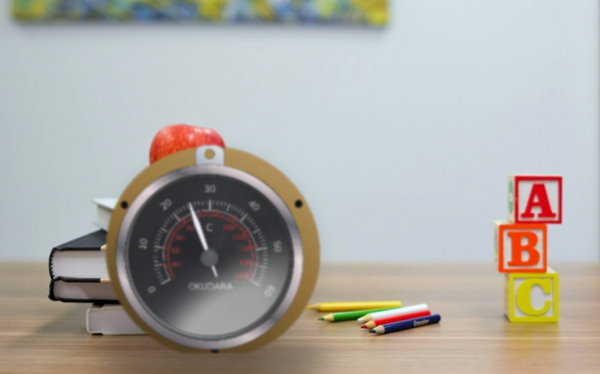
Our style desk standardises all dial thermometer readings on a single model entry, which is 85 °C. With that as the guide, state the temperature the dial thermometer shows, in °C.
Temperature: 25 °C
